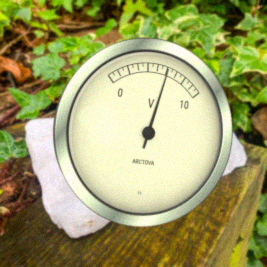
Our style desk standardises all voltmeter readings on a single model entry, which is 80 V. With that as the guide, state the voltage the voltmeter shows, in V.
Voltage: 6 V
